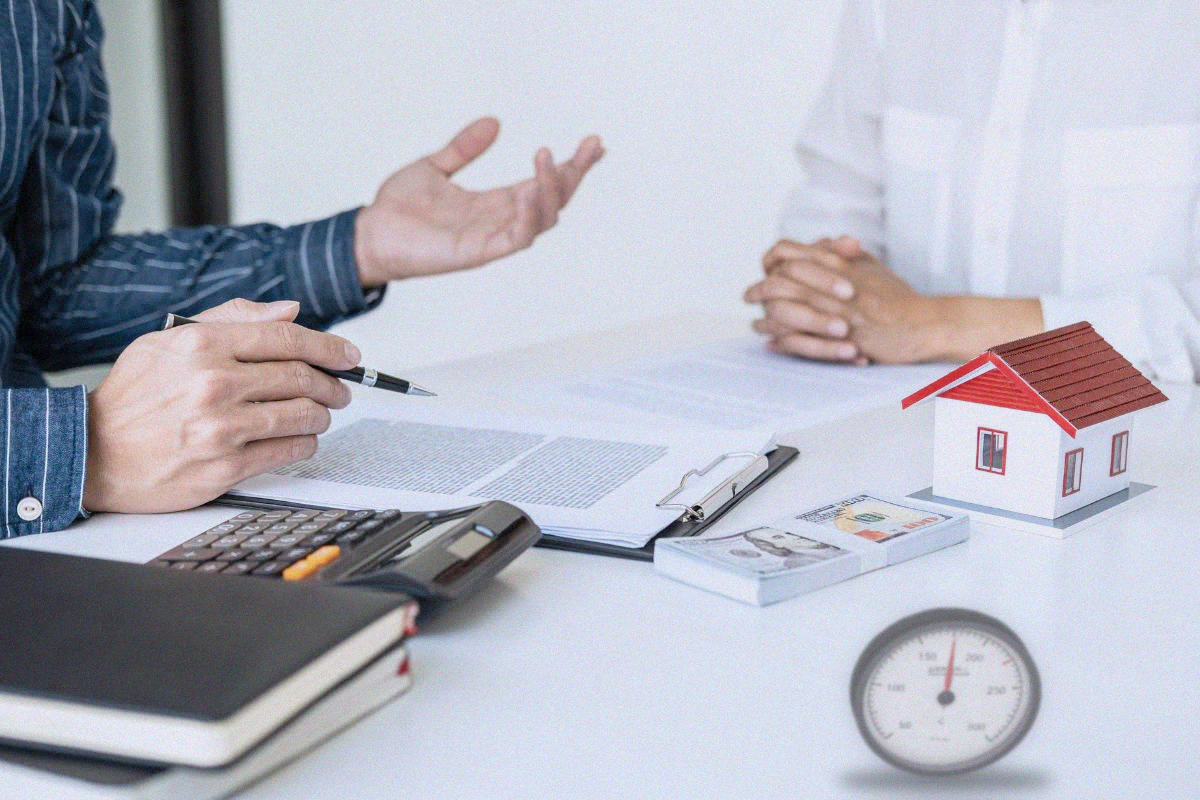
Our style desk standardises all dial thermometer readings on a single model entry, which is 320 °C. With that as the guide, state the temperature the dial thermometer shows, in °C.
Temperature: 175 °C
